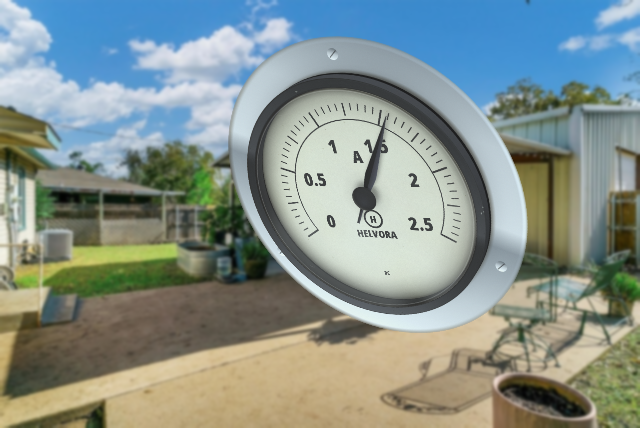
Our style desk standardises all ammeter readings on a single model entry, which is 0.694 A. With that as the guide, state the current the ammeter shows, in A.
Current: 1.55 A
